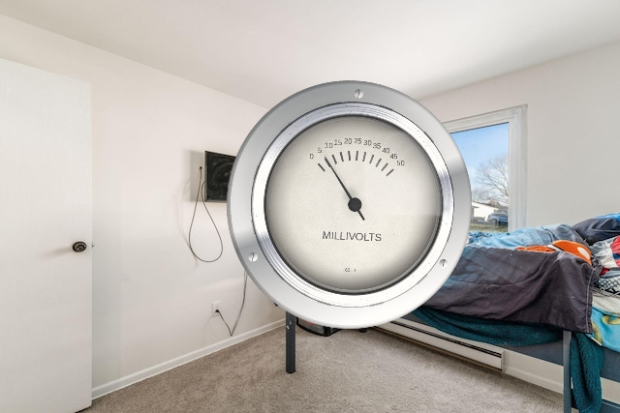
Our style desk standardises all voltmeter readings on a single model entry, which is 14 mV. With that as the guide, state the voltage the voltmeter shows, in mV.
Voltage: 5 mV
